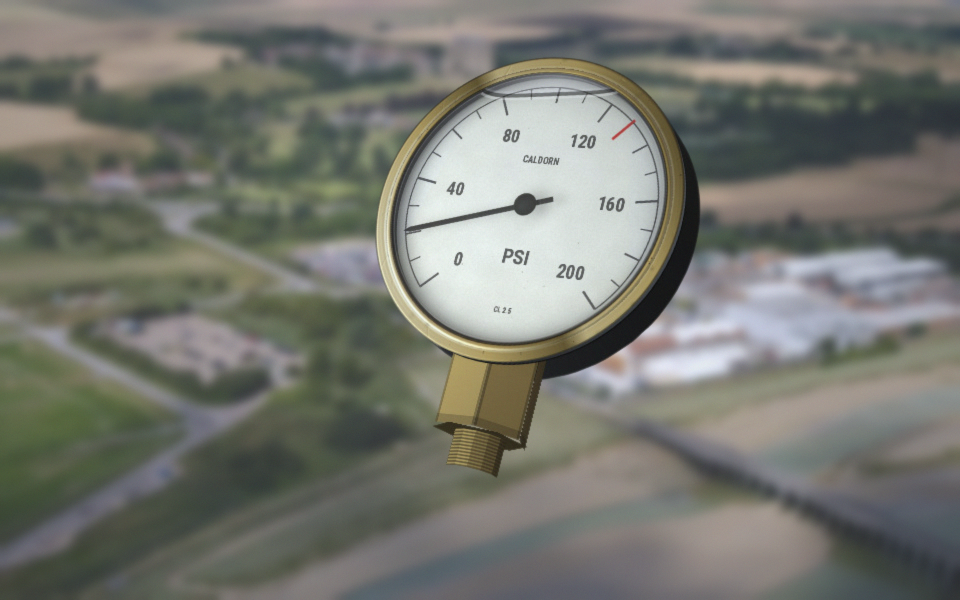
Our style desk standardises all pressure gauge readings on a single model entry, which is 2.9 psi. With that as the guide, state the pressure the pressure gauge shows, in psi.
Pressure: 20 psi
